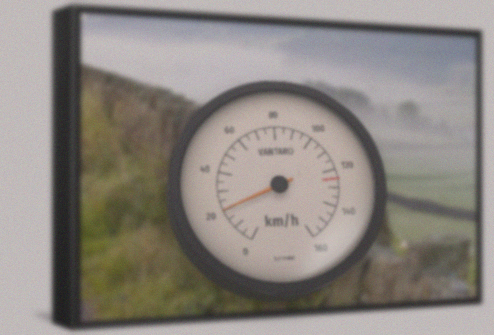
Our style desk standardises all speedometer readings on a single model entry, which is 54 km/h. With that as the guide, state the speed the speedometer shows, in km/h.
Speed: 20 km/h
